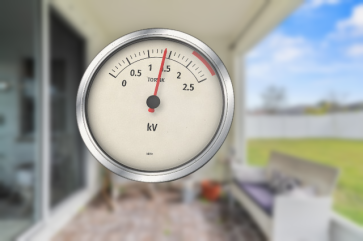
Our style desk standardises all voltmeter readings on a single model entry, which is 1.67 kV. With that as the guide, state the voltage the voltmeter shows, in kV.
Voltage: 1.4 kV
